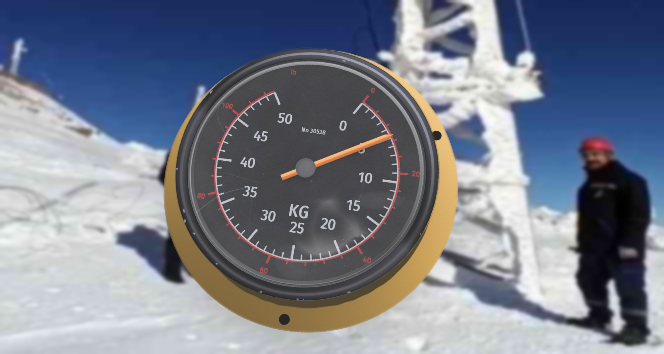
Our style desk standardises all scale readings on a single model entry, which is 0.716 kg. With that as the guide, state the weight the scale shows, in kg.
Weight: 5 kg
